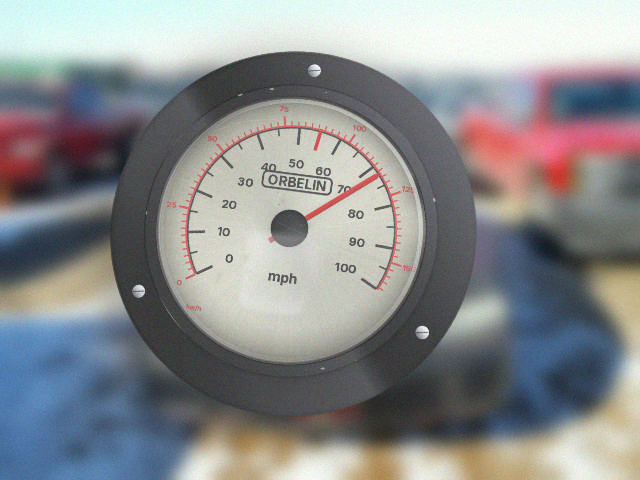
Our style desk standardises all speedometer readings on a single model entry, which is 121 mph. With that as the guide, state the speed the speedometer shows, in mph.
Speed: 72.5 mph
